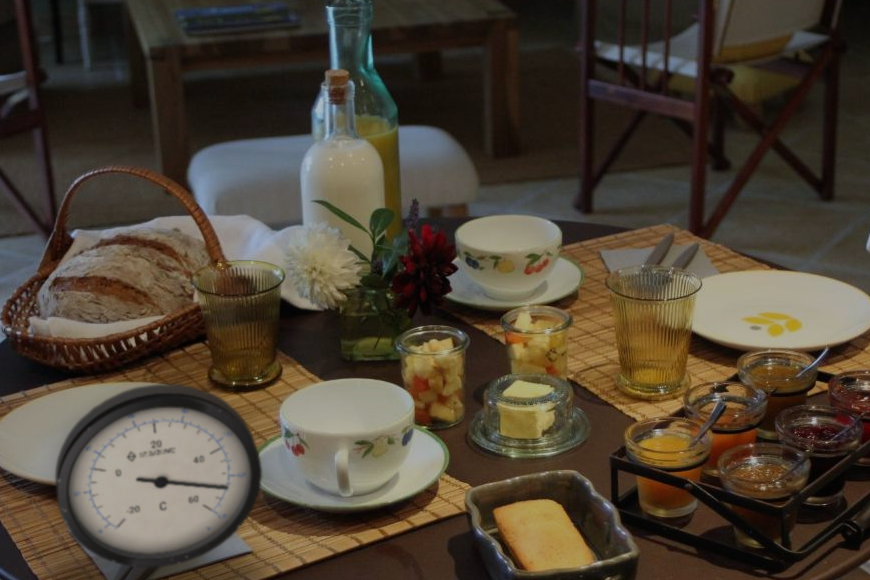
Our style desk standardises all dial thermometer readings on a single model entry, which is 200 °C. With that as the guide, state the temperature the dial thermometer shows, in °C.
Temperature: 52 °C
